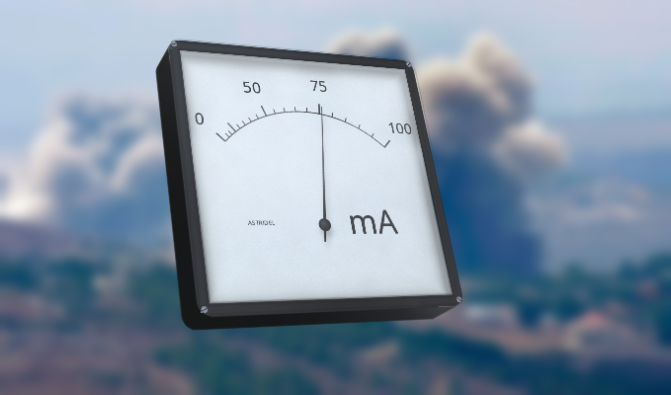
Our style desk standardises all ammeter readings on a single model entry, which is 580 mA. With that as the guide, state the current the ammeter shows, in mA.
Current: 75 mA
